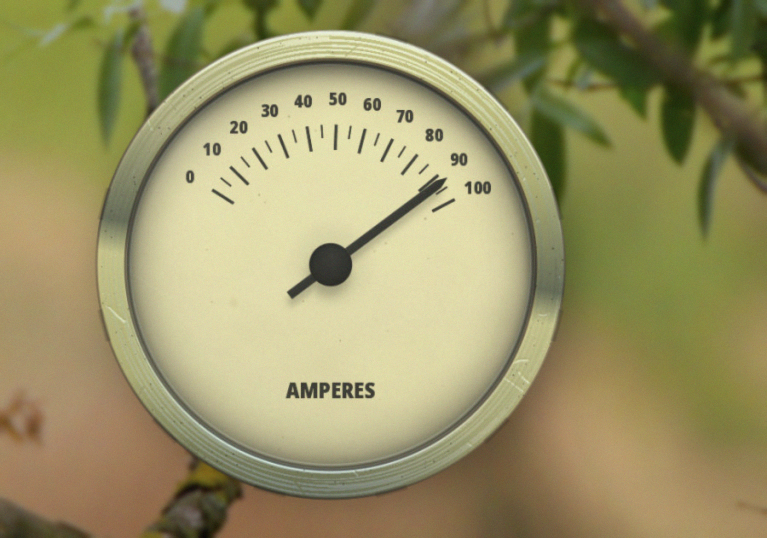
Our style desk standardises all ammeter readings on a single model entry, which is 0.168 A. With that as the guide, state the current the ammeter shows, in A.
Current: 92.5 A
